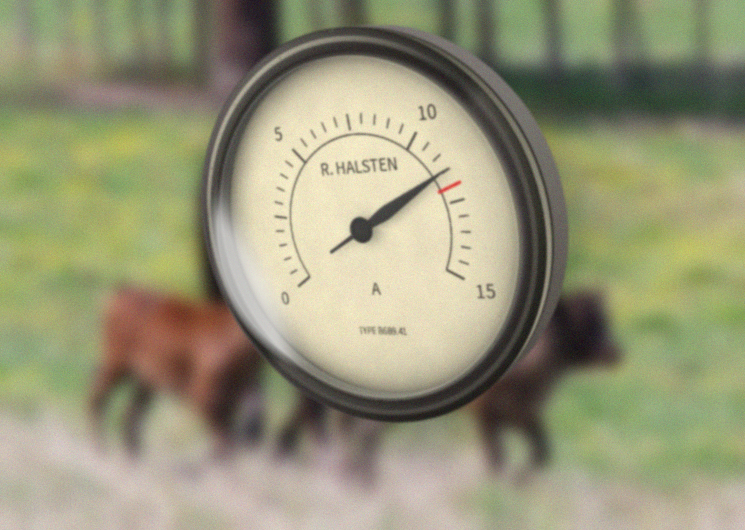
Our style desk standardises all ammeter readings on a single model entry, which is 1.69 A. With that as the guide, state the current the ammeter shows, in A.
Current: 11.5 A
